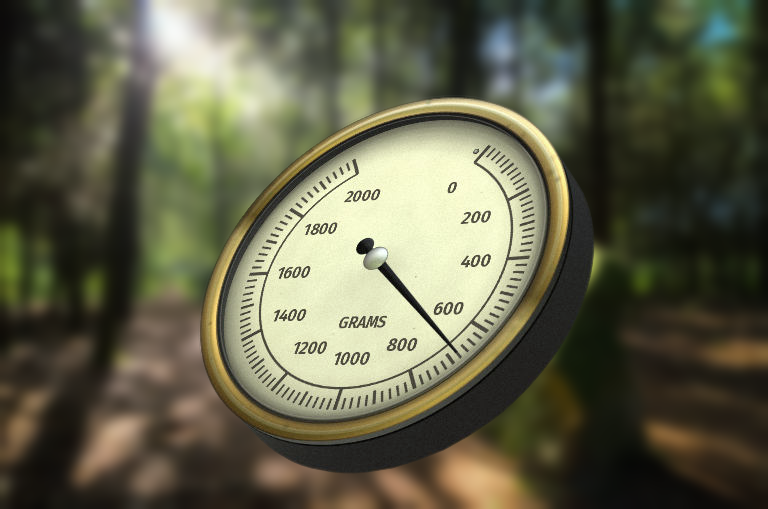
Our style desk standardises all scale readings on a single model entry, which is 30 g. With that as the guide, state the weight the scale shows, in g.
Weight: 680 g
